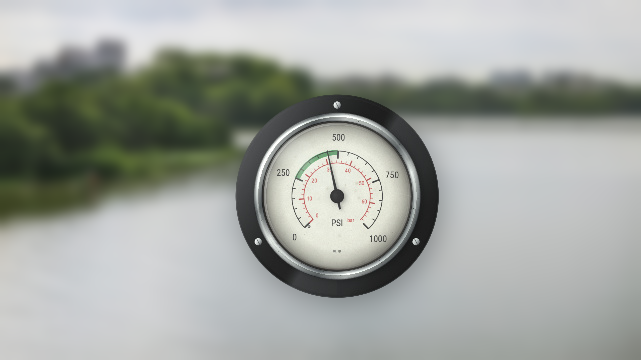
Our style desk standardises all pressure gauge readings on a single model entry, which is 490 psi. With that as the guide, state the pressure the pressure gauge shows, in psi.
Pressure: 450 psi
